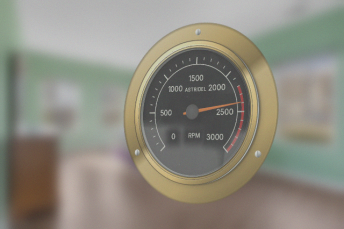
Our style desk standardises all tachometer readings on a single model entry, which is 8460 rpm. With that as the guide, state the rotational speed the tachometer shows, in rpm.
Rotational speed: 2400 rpm
